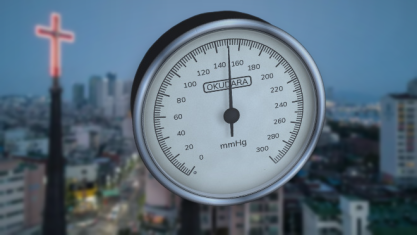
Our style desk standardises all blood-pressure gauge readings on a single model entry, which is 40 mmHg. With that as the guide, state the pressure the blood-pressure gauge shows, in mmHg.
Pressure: 150 mmHg
